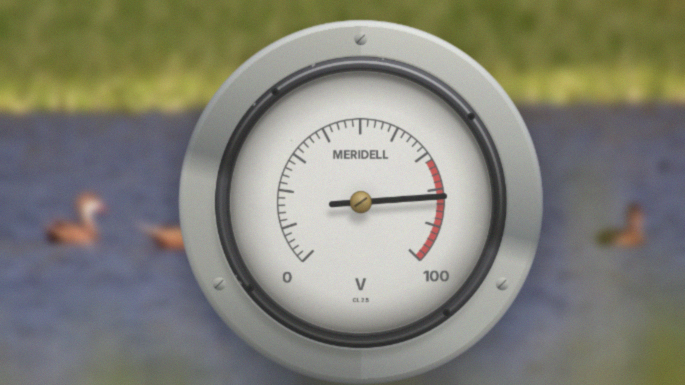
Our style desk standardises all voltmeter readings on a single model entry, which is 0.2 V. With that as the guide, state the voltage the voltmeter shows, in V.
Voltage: 82 V
